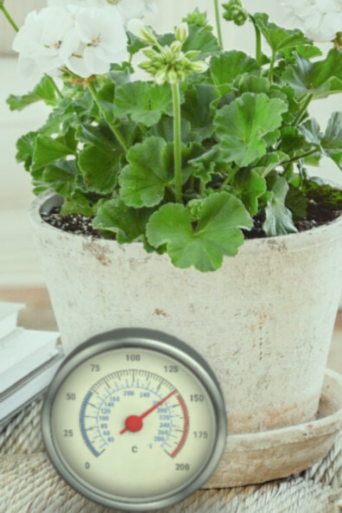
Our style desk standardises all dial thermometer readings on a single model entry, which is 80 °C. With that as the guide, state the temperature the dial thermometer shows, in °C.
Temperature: 137.5 °C
